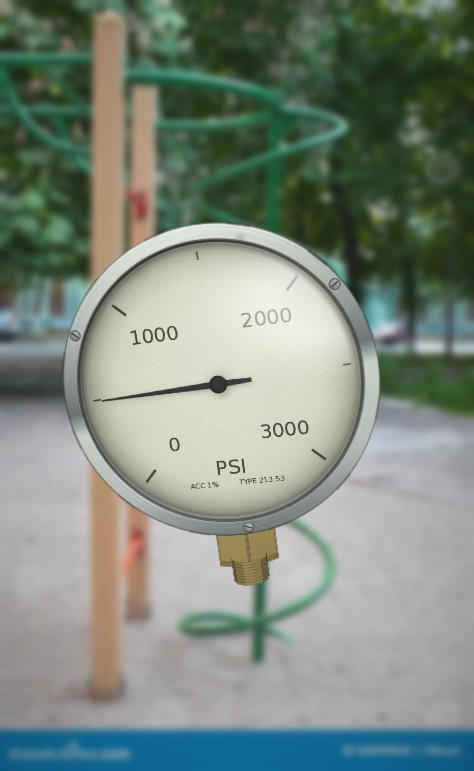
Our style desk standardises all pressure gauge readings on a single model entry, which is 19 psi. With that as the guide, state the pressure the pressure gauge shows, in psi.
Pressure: 500 psi
